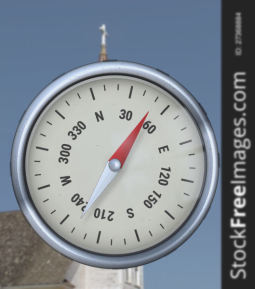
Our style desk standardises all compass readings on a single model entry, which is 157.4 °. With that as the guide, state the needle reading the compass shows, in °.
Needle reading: 50 °
